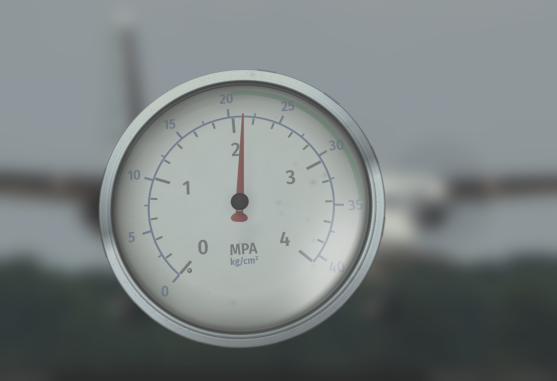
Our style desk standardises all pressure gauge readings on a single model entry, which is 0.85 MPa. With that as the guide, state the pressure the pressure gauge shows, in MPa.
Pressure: 2.1 MPa
